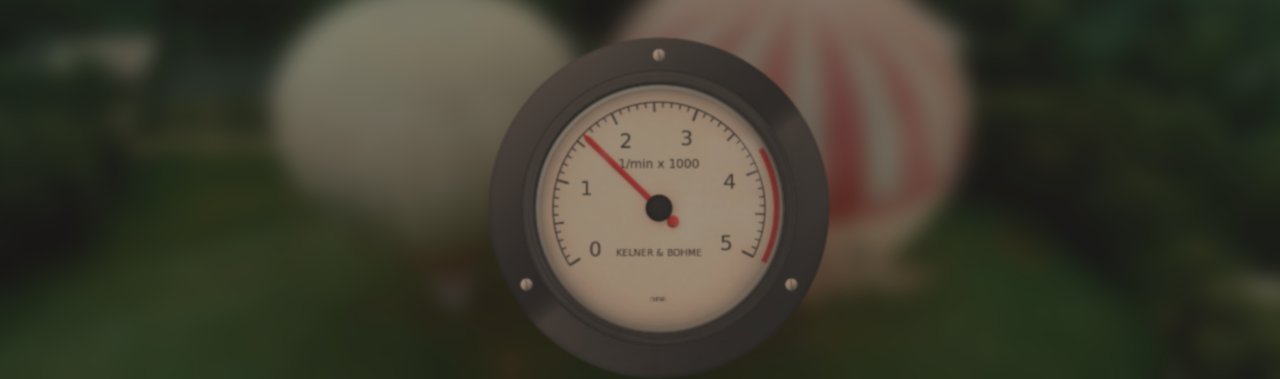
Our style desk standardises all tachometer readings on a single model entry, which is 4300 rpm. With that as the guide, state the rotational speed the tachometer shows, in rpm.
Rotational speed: 1600 rpm
